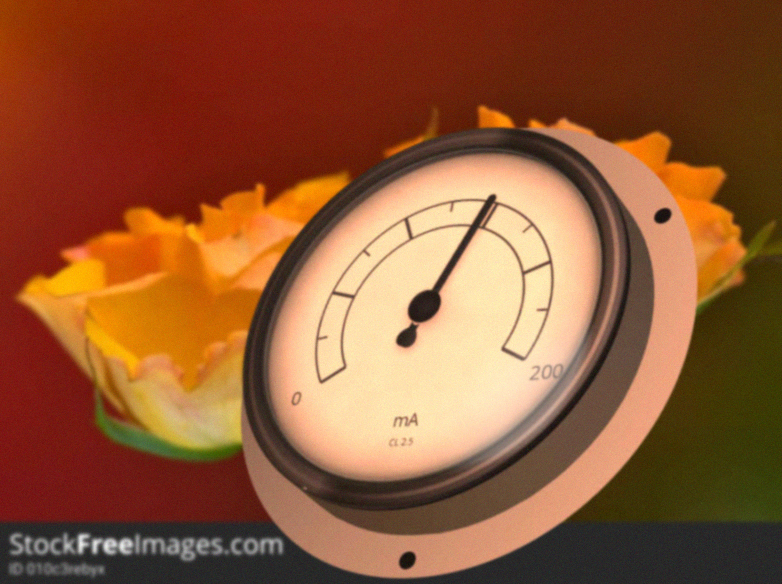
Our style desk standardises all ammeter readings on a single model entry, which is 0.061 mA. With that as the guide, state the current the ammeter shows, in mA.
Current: 120 mA
